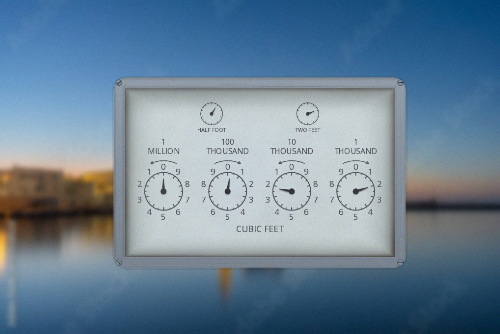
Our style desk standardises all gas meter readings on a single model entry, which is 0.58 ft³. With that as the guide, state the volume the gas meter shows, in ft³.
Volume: 2200 ft³
